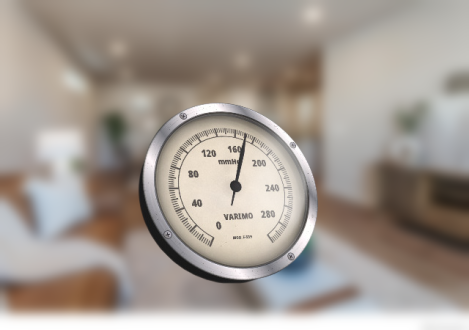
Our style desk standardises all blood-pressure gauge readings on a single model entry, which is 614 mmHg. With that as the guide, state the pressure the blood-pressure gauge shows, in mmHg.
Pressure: 170 mmHg
